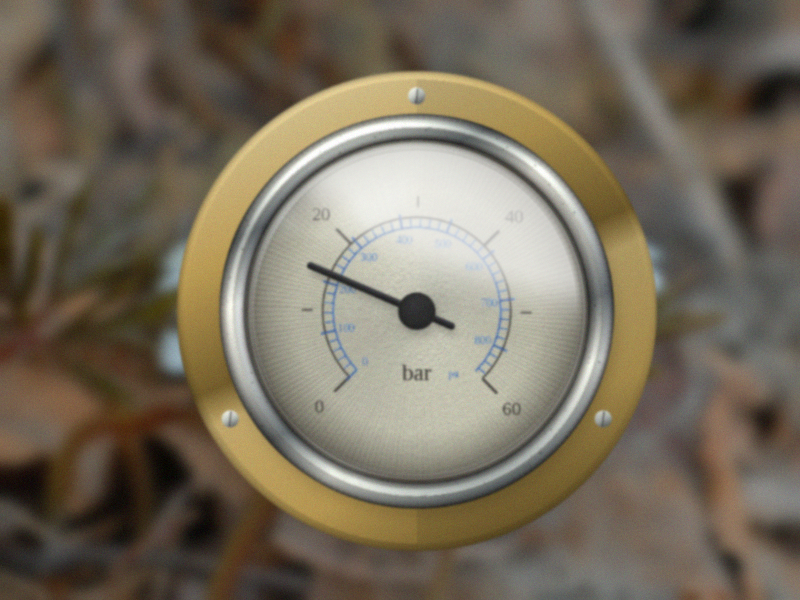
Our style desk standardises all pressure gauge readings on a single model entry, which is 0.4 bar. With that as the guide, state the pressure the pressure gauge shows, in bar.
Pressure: 15 bar
